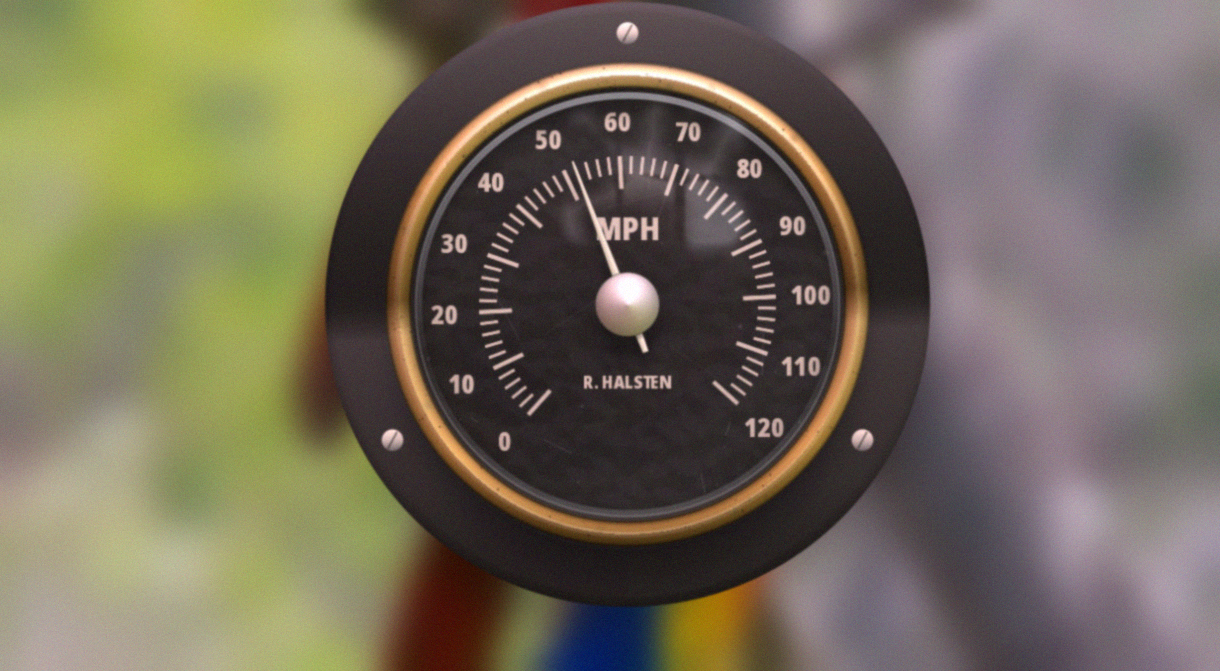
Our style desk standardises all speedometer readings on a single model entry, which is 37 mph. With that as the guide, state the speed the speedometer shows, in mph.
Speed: 52 mph
